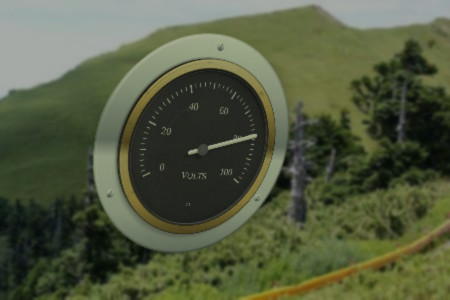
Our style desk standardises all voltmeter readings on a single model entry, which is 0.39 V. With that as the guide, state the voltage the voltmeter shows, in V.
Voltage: 80 V
